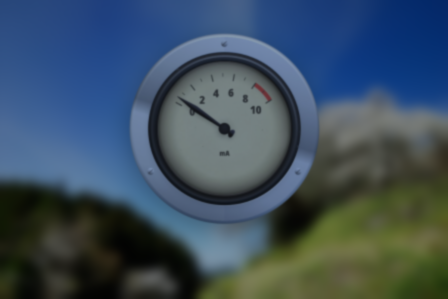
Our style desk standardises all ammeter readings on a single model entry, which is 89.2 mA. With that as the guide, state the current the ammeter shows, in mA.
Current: 0.5 mA
